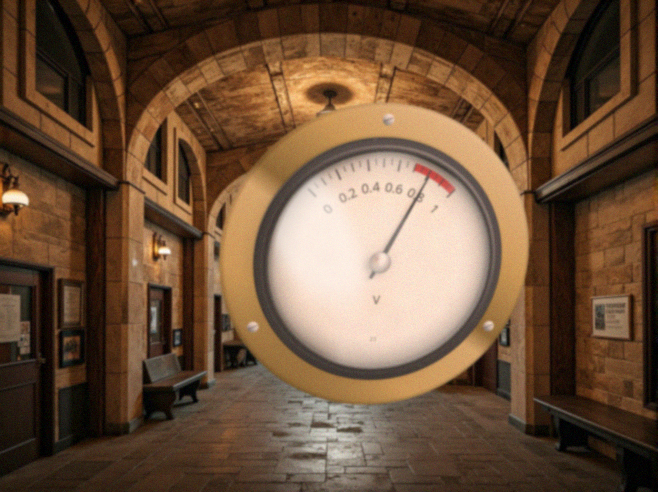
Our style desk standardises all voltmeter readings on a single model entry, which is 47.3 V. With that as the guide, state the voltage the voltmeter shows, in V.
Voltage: 0.8 V
